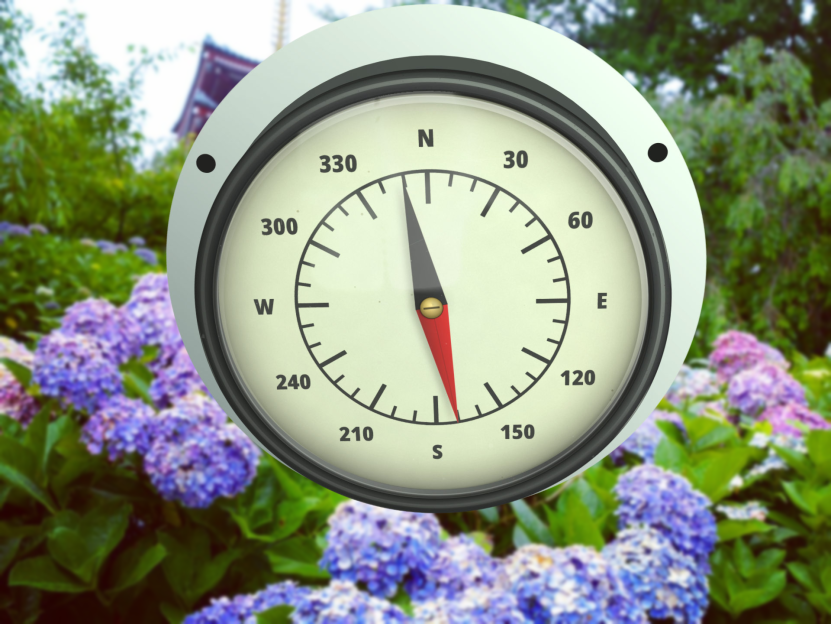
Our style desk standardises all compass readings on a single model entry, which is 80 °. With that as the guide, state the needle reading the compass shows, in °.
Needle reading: 170 °
